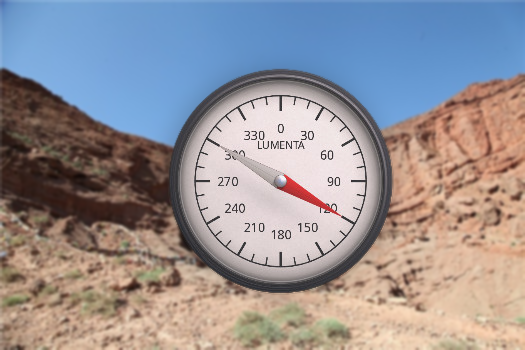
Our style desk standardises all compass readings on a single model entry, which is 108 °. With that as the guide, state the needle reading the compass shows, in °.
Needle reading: 120 °
